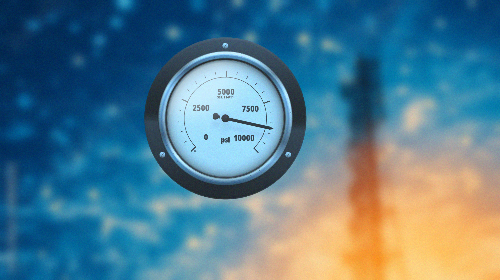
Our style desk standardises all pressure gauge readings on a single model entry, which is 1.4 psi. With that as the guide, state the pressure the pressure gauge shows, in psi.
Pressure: 8750 psi
